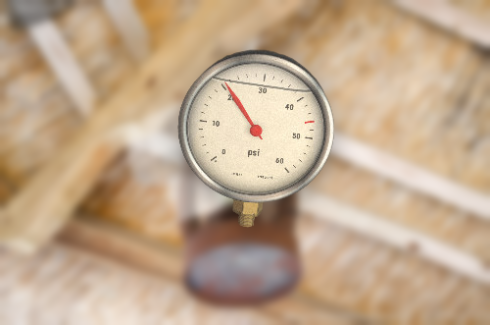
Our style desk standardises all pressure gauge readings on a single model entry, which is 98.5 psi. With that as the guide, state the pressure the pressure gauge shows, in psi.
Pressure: 21 psi
